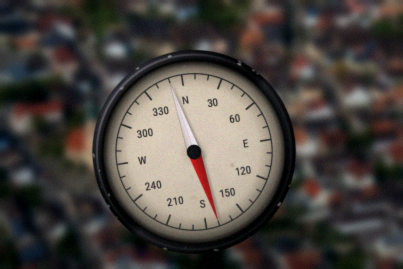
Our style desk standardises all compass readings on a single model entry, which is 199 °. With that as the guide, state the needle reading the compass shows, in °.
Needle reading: 170 °
